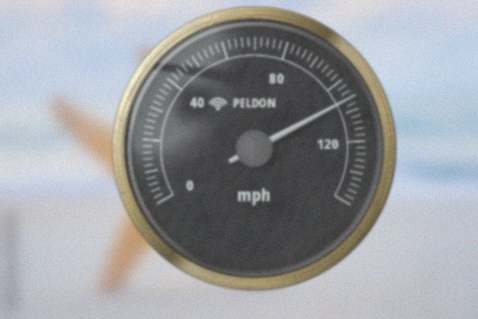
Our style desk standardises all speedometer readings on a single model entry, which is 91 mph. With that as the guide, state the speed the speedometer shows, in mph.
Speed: 106 mph
